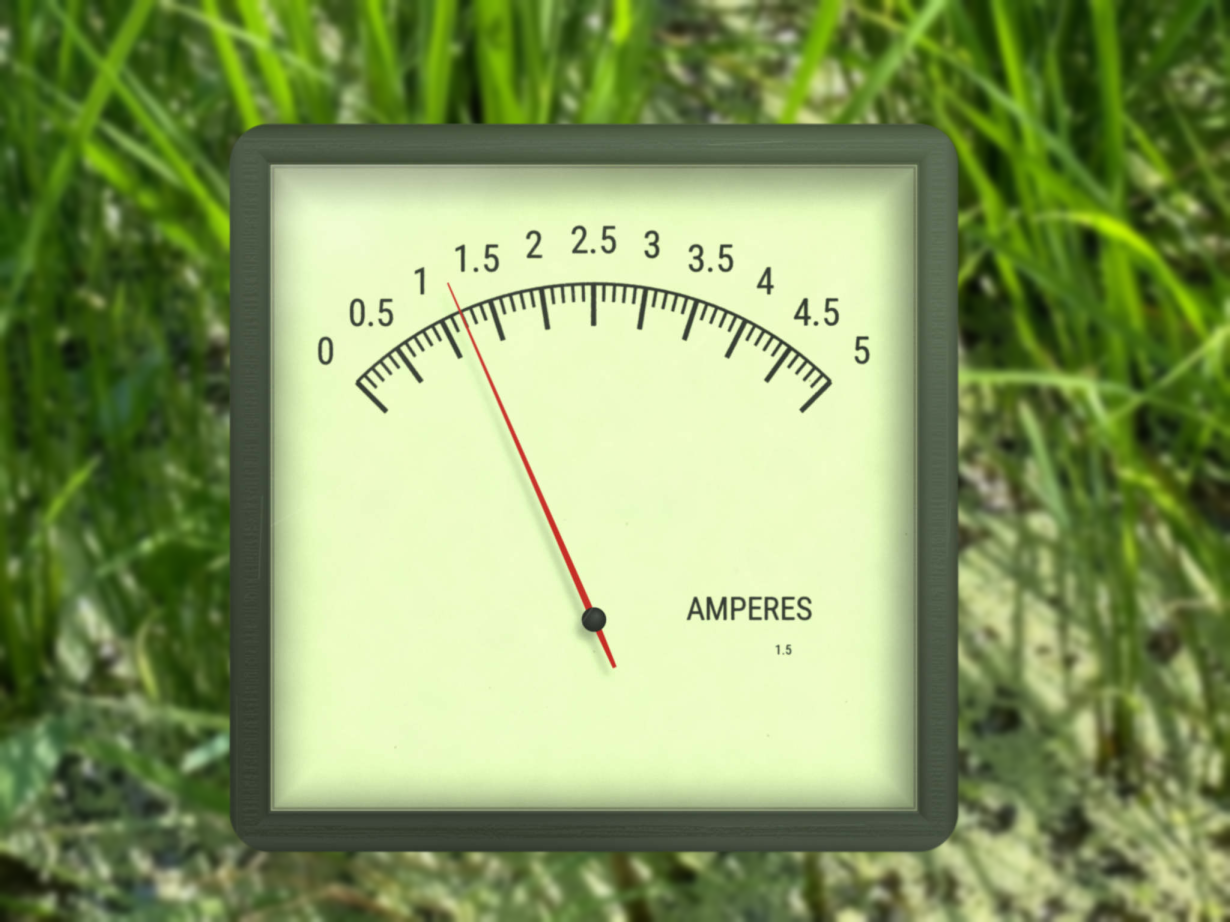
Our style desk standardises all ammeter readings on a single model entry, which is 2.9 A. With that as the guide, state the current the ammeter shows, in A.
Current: 1.2 A
